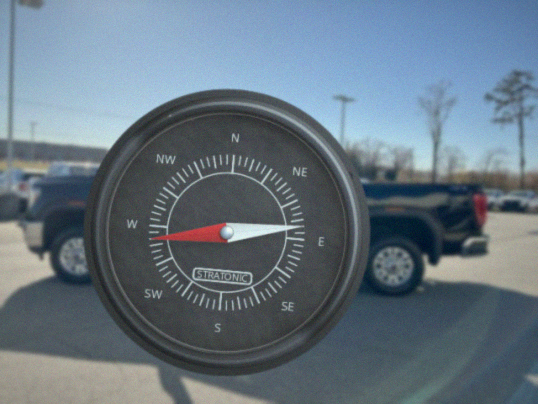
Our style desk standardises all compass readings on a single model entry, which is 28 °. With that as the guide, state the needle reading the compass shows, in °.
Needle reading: 260 °
